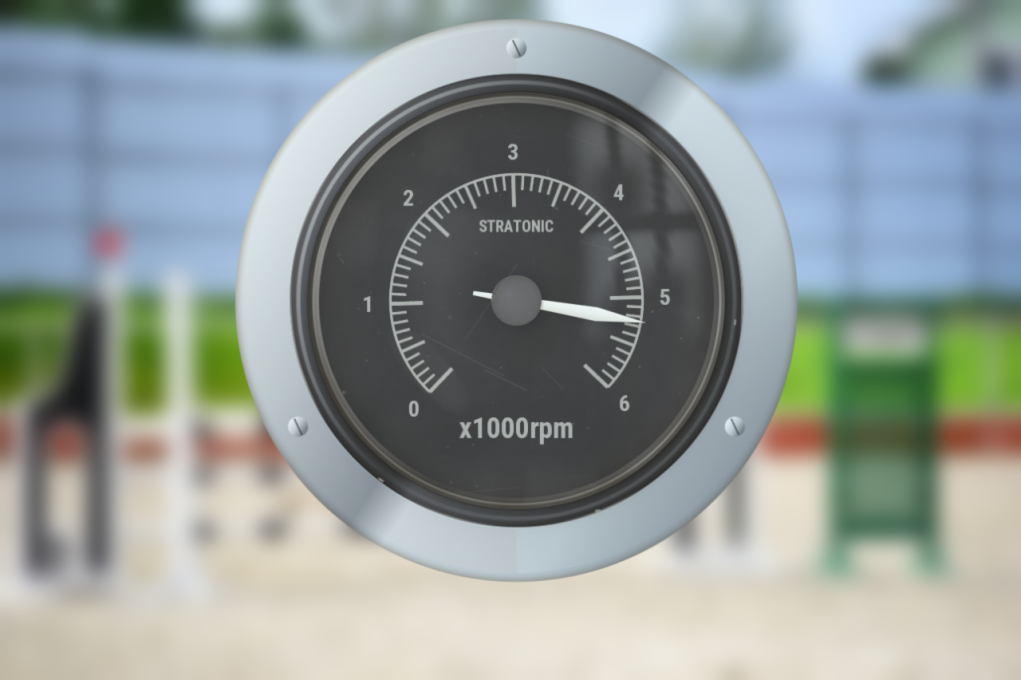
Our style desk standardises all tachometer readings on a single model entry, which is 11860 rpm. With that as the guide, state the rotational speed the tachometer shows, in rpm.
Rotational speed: 5250 rpm
